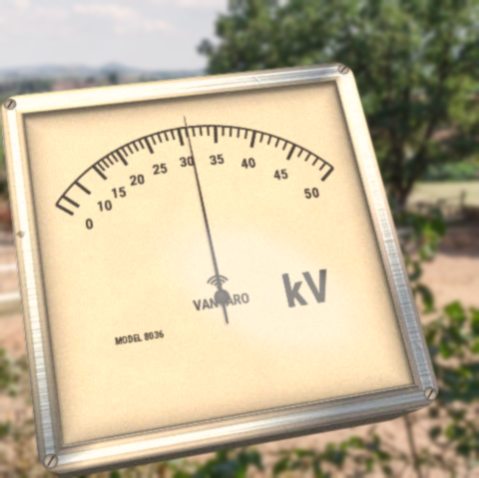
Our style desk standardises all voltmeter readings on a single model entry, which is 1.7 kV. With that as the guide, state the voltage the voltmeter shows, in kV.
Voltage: 31 kV
